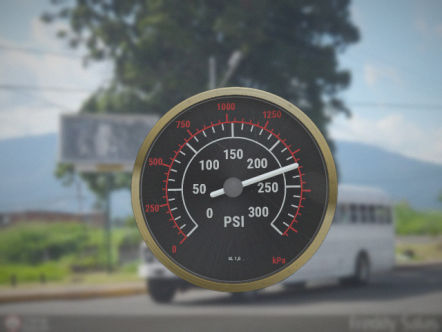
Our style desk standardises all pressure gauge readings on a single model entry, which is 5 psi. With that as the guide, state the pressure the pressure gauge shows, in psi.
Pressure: 230 psi
